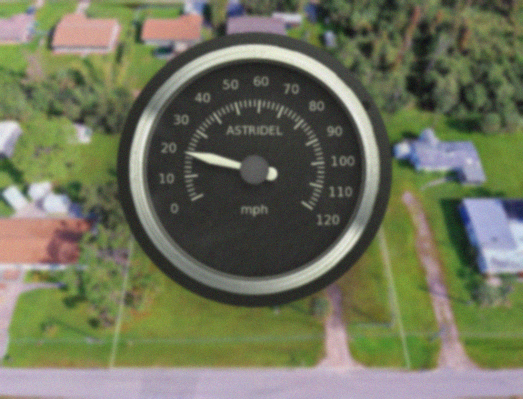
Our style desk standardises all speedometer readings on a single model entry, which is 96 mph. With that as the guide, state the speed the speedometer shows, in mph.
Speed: 20 mph
